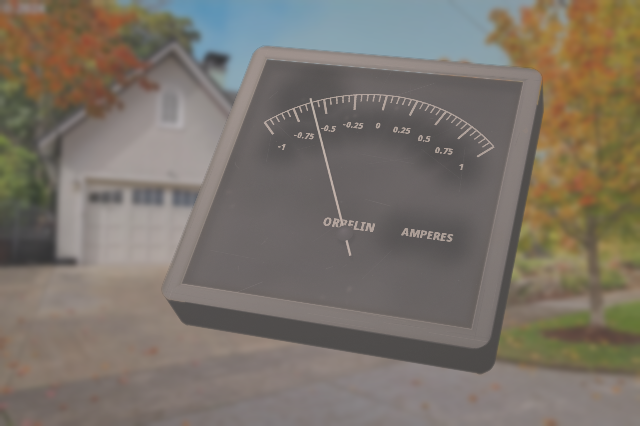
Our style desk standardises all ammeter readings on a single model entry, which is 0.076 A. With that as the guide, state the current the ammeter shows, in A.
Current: -0.6 A
